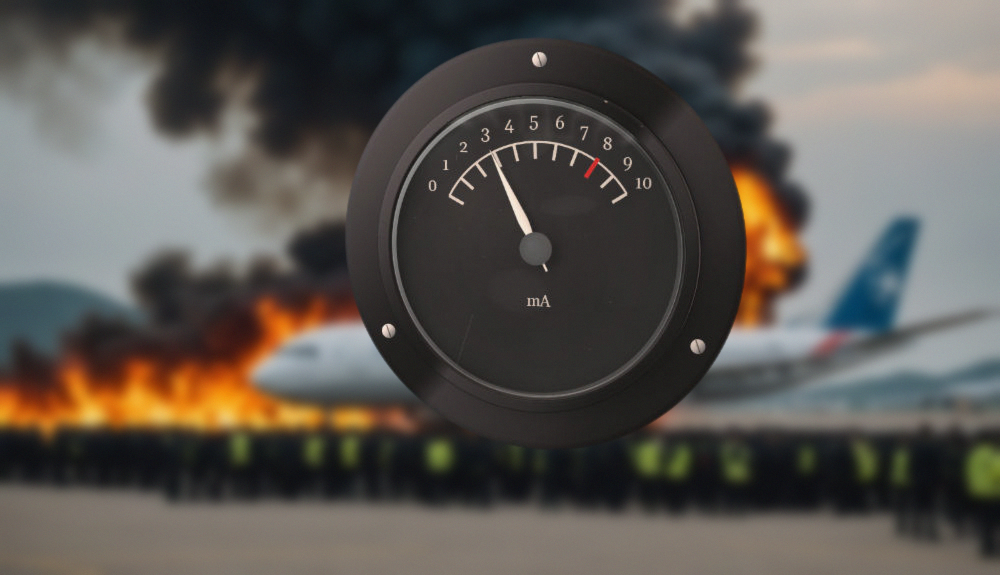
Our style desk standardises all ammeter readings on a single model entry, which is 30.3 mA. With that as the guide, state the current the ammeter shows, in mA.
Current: 3 mA
